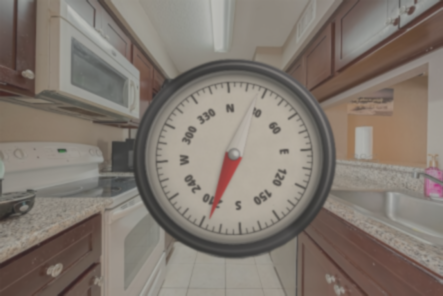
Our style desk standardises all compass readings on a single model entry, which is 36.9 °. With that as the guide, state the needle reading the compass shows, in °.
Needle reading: 205 °
